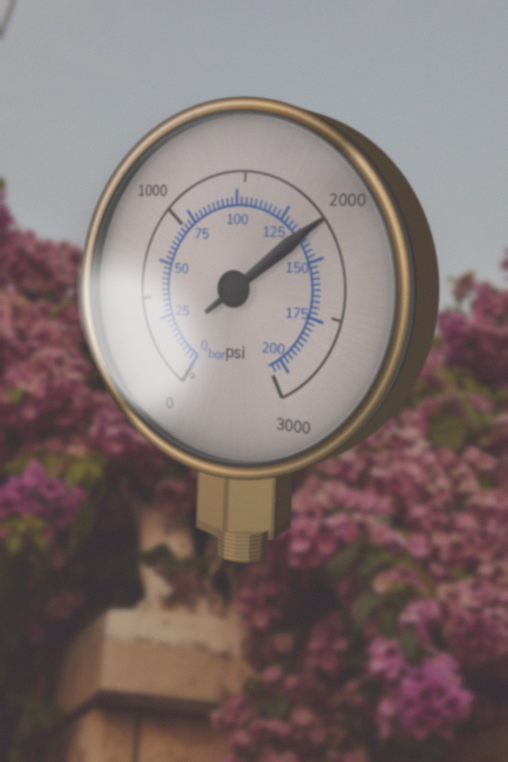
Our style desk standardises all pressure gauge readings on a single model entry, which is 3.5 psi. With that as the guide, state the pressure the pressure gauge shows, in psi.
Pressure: 2000 psi
